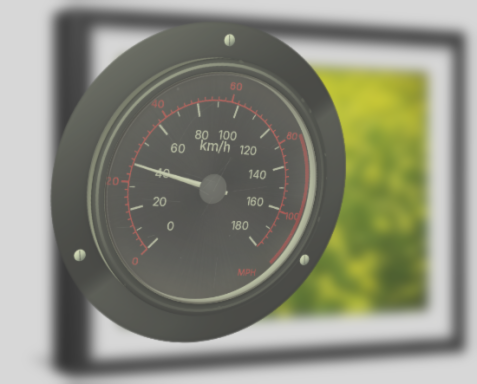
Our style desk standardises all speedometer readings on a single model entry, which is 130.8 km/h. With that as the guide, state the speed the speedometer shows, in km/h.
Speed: 40 km/h
